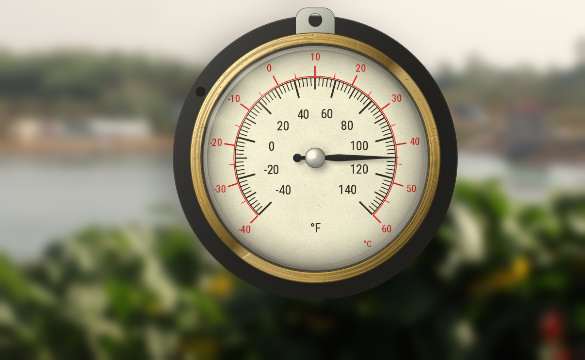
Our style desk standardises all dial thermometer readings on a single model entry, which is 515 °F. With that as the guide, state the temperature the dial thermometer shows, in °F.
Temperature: 110 °F
